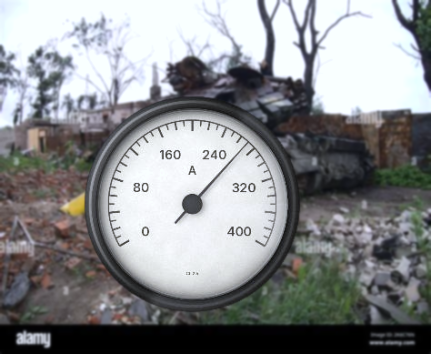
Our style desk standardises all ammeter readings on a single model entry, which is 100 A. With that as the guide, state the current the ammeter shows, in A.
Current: 270 A
